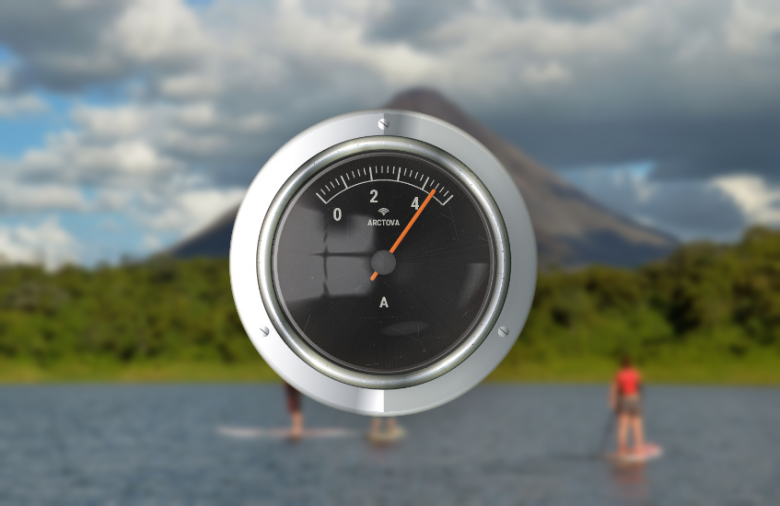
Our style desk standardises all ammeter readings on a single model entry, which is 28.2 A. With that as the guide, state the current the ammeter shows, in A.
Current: 4.4 A
